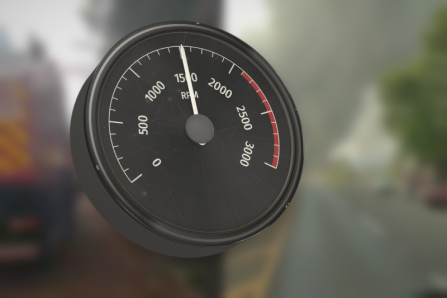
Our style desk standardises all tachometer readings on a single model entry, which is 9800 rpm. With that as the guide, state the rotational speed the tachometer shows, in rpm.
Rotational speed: 1500 rpm
